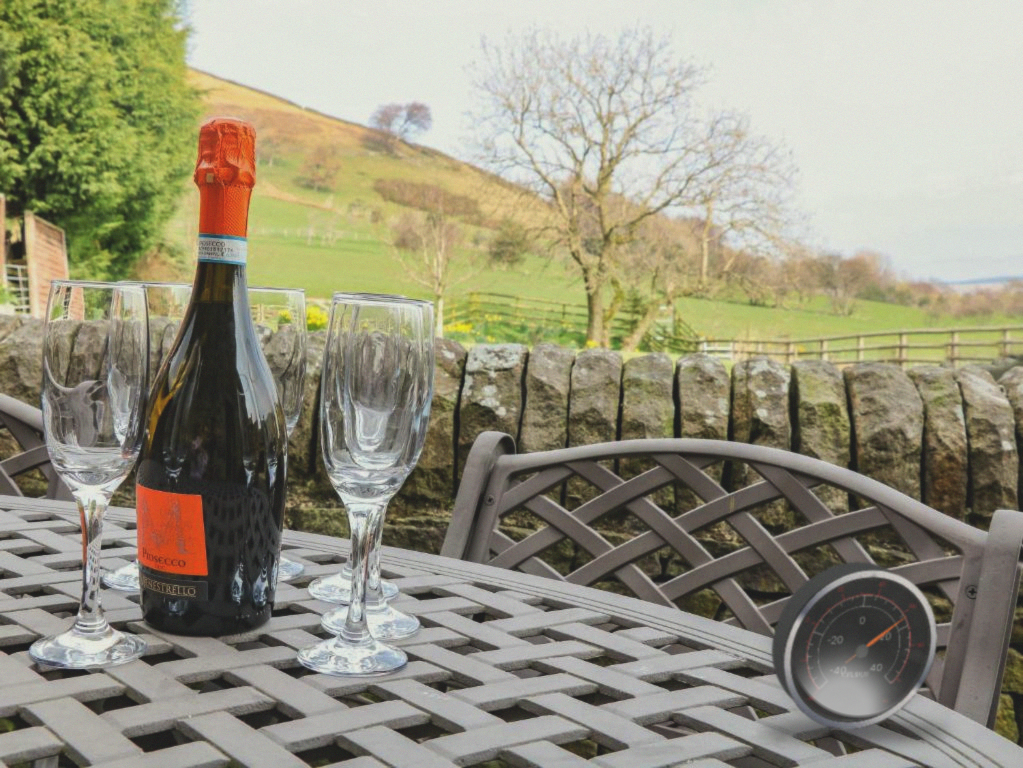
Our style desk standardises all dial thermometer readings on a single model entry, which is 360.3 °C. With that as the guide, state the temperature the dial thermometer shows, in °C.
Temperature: 16 °C
